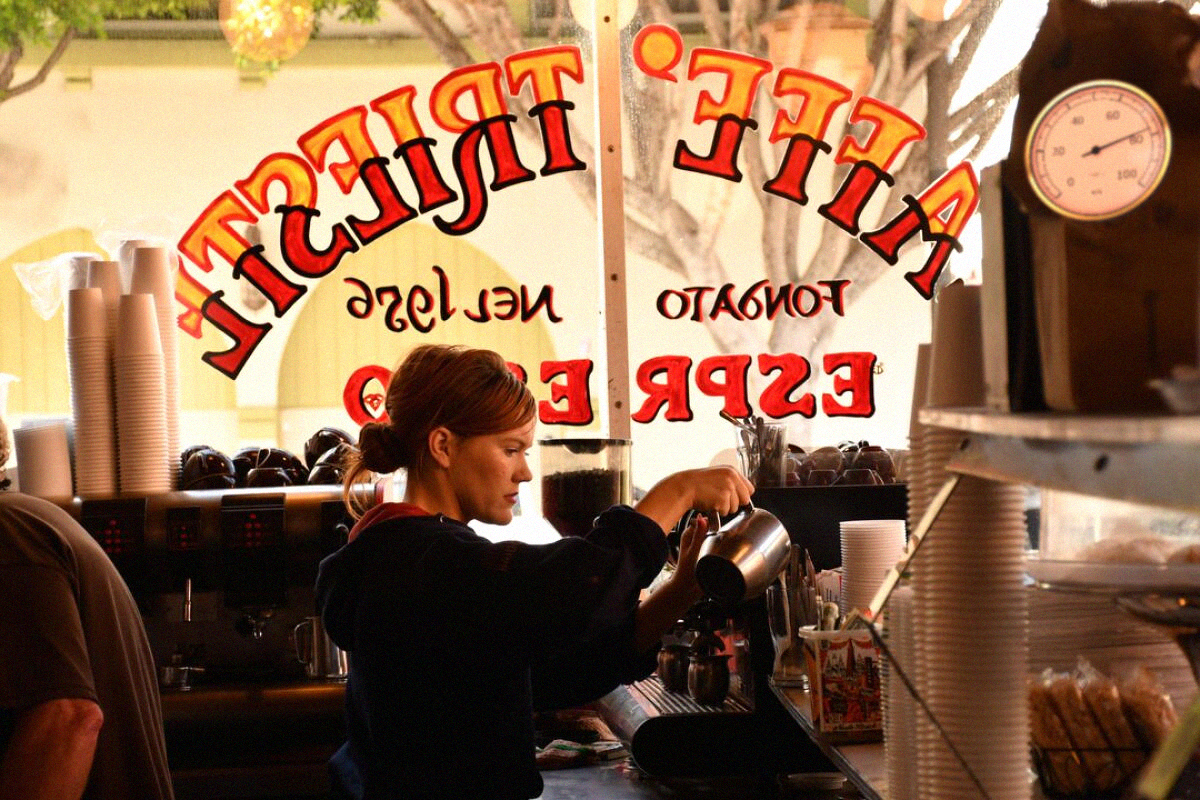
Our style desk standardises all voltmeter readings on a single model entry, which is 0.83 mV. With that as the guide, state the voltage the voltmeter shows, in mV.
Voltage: 77.5 mV
